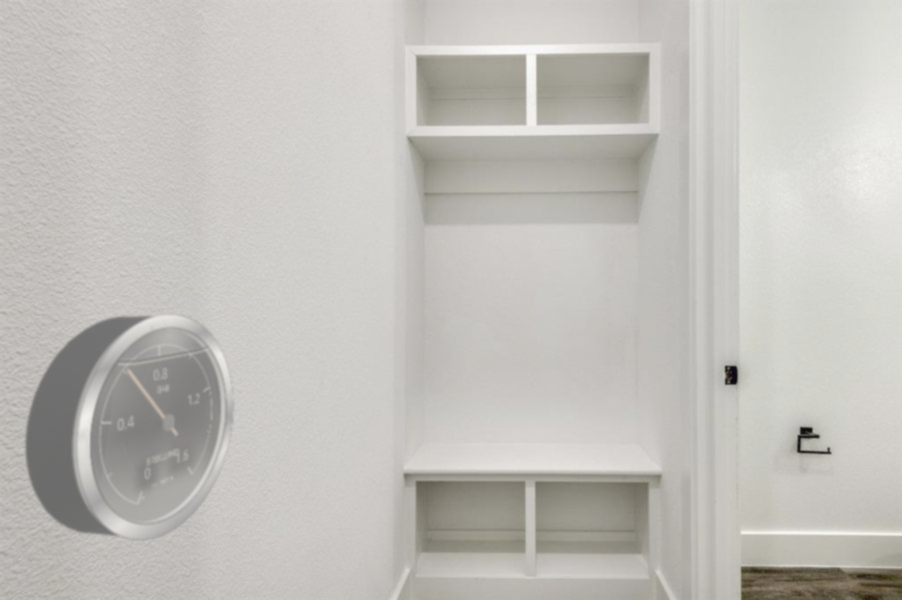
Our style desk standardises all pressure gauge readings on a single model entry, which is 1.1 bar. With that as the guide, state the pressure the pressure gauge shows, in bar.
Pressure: 0.6 bar
